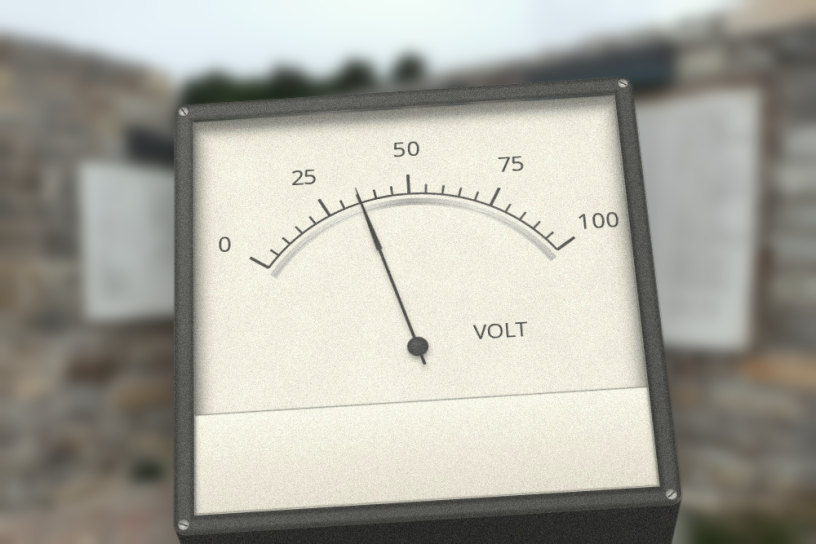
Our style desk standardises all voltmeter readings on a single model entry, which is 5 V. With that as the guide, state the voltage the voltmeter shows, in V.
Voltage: 35 V
